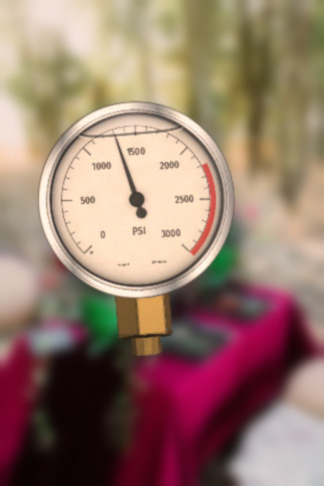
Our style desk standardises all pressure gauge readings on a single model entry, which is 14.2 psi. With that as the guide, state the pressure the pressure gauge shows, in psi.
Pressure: 1300 psi
